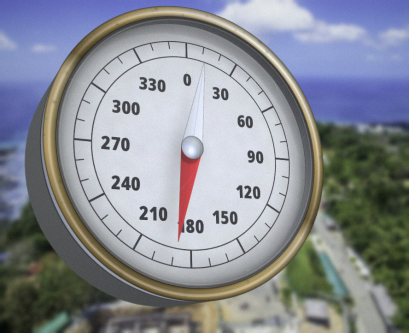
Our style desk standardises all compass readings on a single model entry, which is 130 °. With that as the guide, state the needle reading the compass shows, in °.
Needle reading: 190 °
